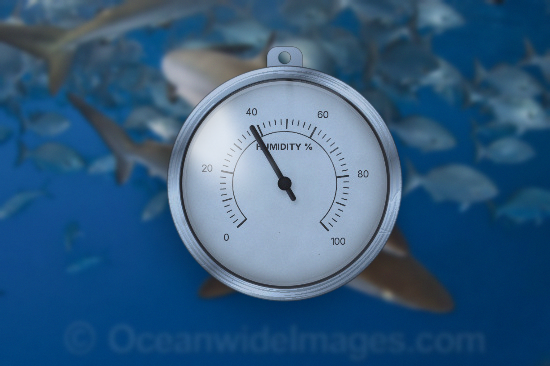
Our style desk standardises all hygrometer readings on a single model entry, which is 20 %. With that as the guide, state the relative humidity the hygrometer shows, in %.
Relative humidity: 38 %
